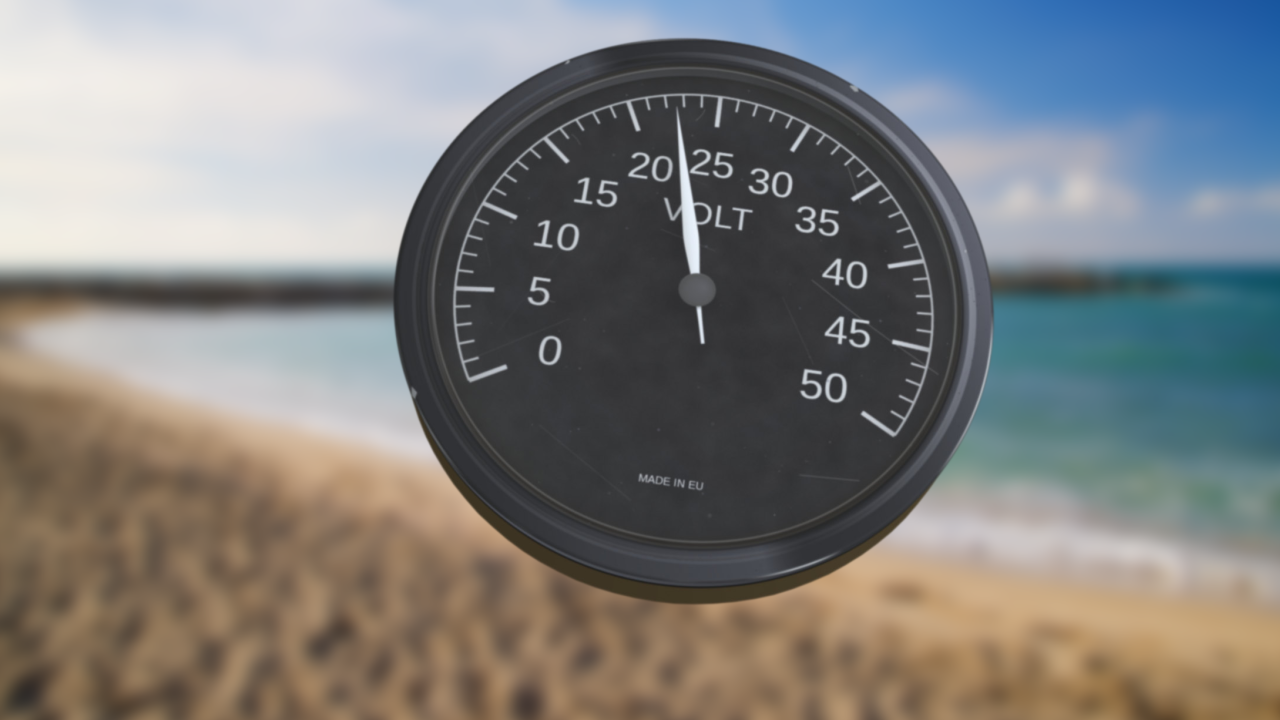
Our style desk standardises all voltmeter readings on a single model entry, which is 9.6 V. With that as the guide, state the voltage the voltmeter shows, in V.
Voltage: 22.5 V
